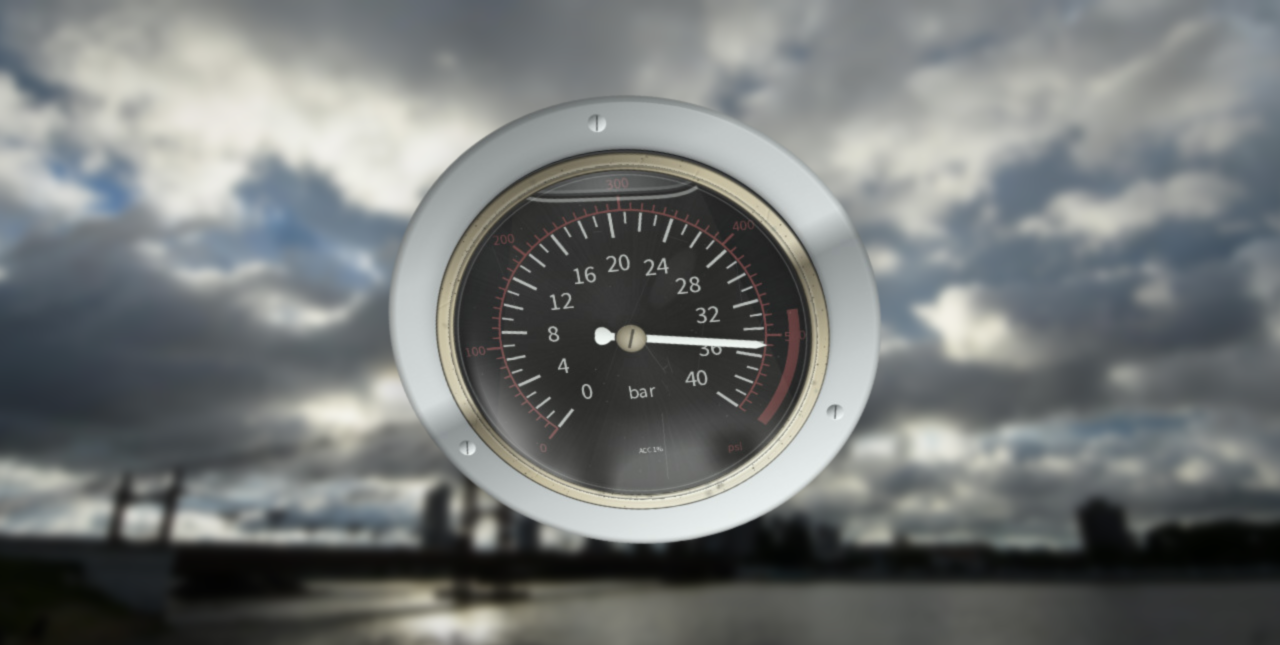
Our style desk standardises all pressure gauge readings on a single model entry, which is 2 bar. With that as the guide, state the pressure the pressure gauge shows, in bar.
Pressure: 35 bar
